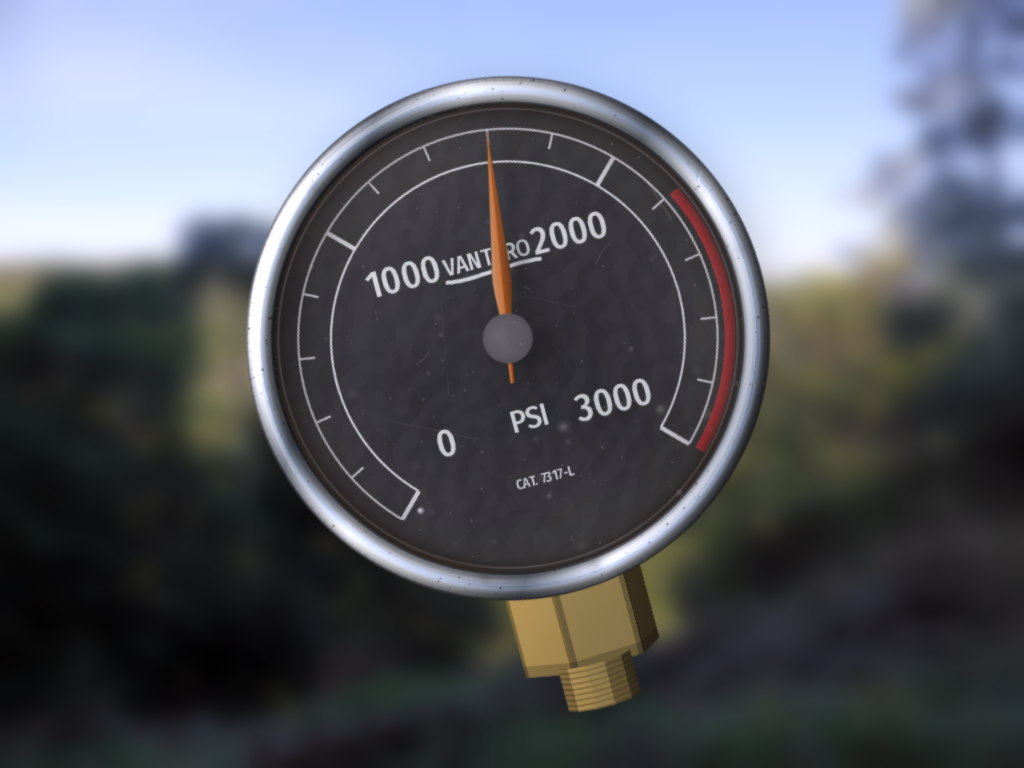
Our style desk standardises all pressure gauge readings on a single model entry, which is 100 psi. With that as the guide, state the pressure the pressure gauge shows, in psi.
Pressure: 1600 psi
